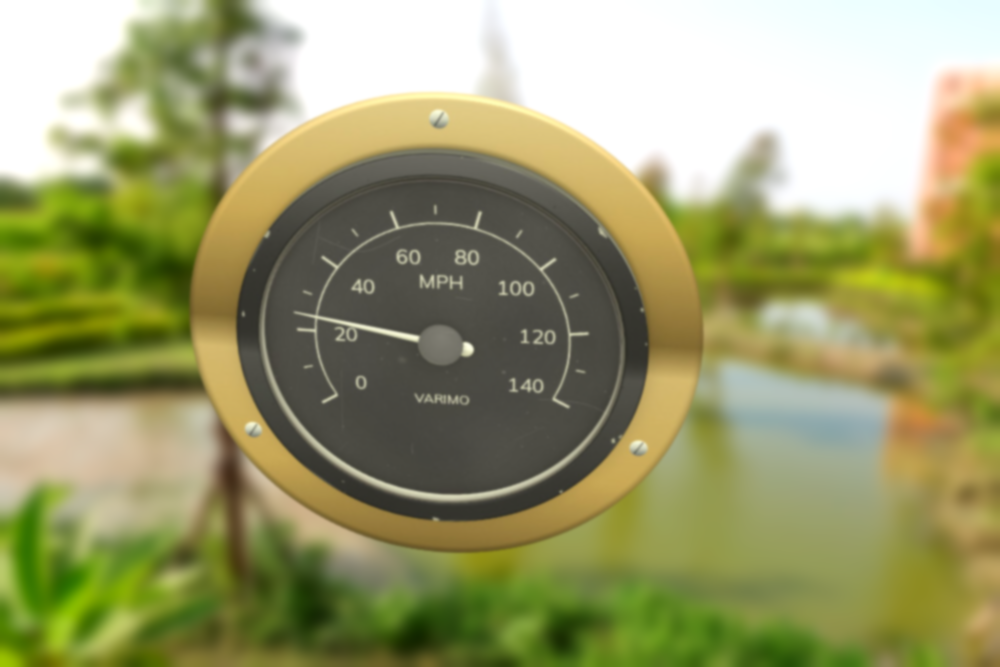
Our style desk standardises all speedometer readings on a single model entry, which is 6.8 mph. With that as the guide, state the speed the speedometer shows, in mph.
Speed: 25 mph
